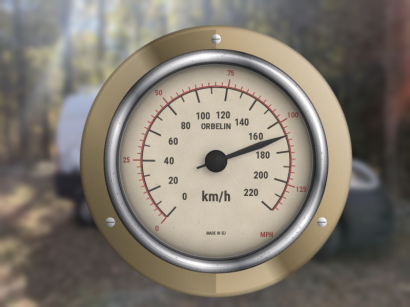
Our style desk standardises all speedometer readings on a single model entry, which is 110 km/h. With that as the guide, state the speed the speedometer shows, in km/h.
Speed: 170 km/h
